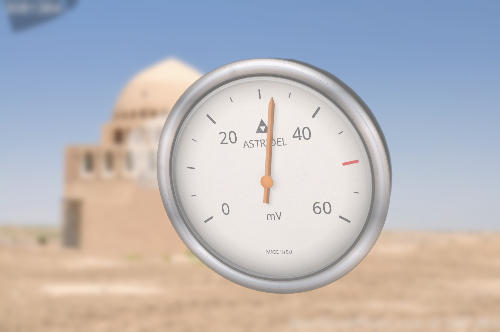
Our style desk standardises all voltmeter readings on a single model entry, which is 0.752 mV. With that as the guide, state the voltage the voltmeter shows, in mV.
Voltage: 32.5 mV
